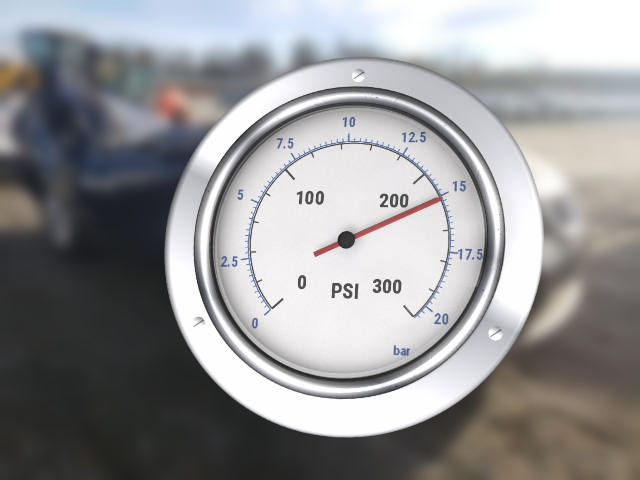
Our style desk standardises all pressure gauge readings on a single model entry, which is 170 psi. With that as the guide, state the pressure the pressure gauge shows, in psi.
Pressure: 220 psi
